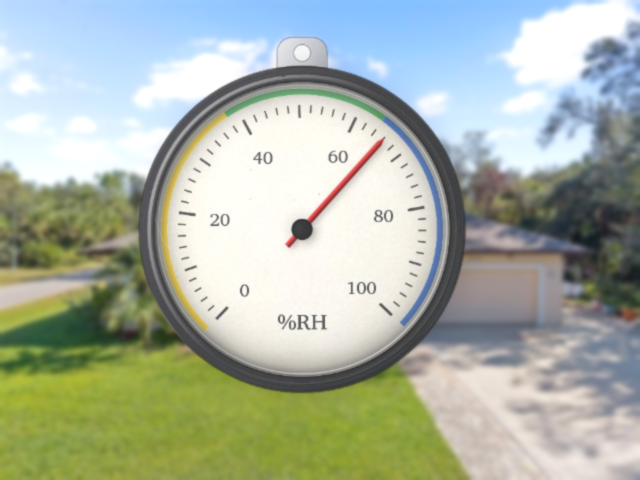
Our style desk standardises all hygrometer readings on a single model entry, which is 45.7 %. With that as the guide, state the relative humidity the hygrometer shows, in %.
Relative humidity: 66 %
